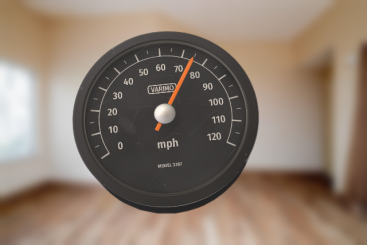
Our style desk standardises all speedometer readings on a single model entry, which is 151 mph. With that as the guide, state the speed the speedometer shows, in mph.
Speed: 75 mph
